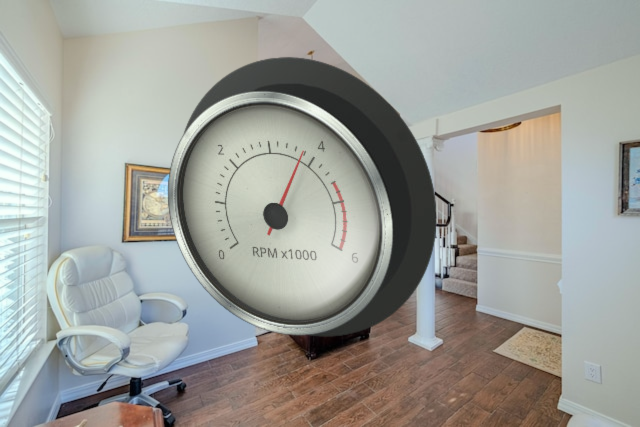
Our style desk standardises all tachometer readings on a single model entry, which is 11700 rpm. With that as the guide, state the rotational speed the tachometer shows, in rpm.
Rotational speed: 3800 rpm
